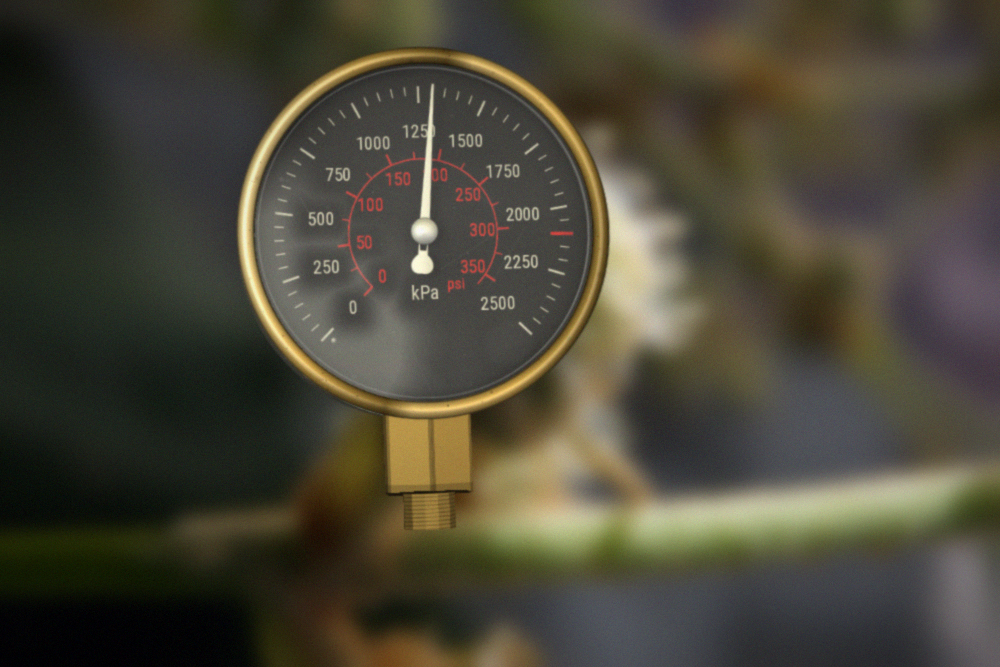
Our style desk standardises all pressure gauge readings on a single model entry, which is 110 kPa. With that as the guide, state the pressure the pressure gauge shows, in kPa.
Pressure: 1300 kPa
